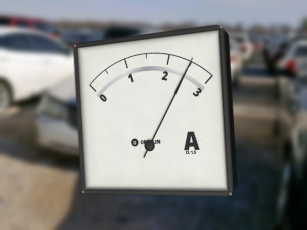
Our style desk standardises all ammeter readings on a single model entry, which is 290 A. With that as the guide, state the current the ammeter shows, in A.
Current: 2.5 A
